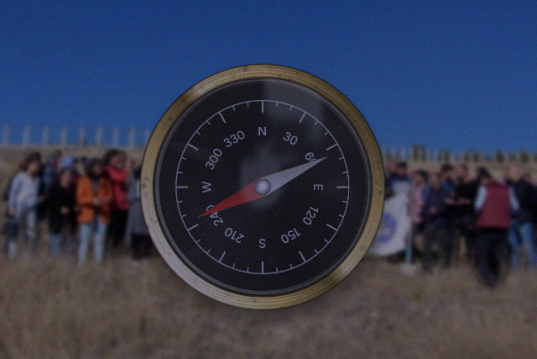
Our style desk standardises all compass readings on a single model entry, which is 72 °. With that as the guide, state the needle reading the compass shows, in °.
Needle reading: 245 °
